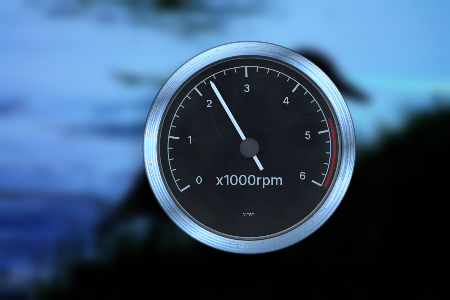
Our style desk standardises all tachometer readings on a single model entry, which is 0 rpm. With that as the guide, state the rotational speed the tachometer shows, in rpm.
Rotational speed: 2300 rpm
